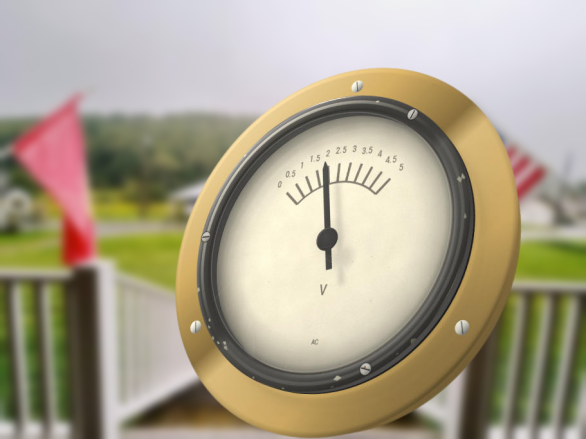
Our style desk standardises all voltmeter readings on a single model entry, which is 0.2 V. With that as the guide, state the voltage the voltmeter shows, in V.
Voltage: 2 V
